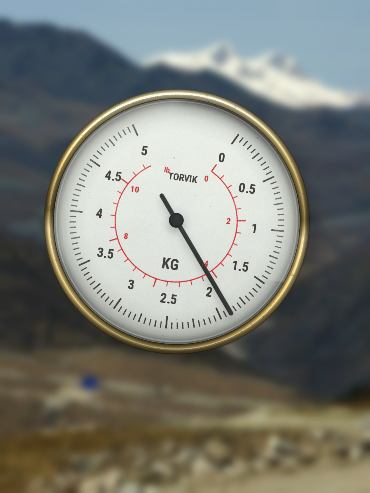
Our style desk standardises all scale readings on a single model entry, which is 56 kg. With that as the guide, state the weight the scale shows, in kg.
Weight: 1.9 kg
